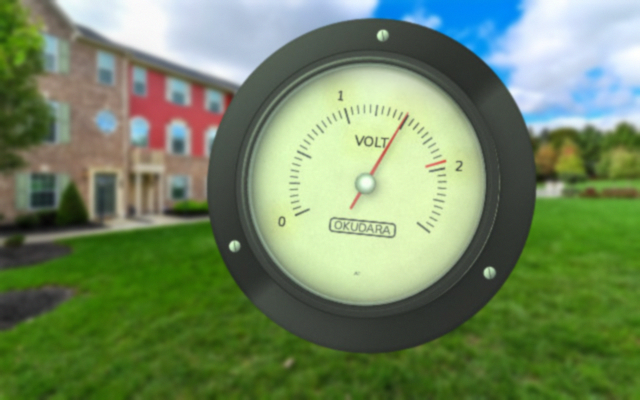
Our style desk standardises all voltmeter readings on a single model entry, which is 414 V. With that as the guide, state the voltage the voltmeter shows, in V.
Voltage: 1.5 V
